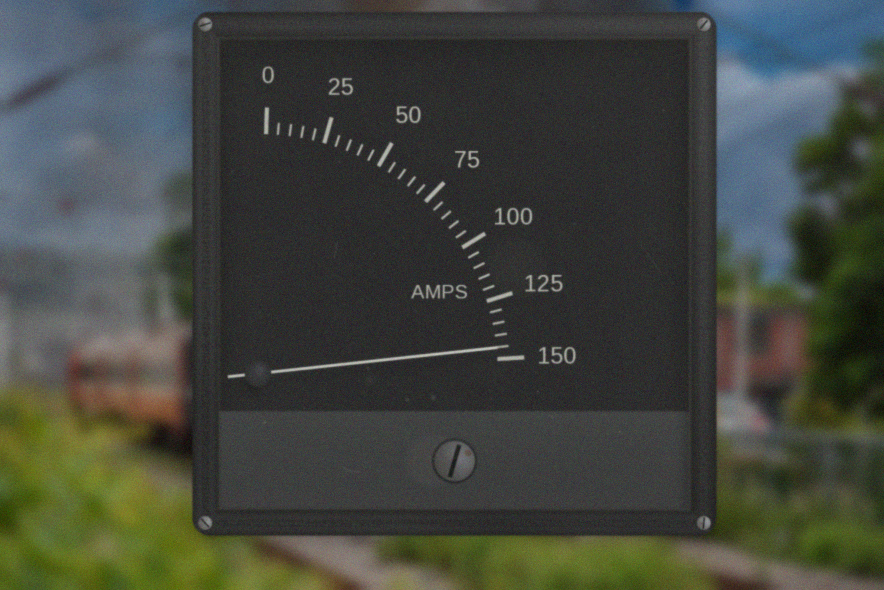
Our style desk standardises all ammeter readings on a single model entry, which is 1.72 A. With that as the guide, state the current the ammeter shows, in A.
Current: 145 A
